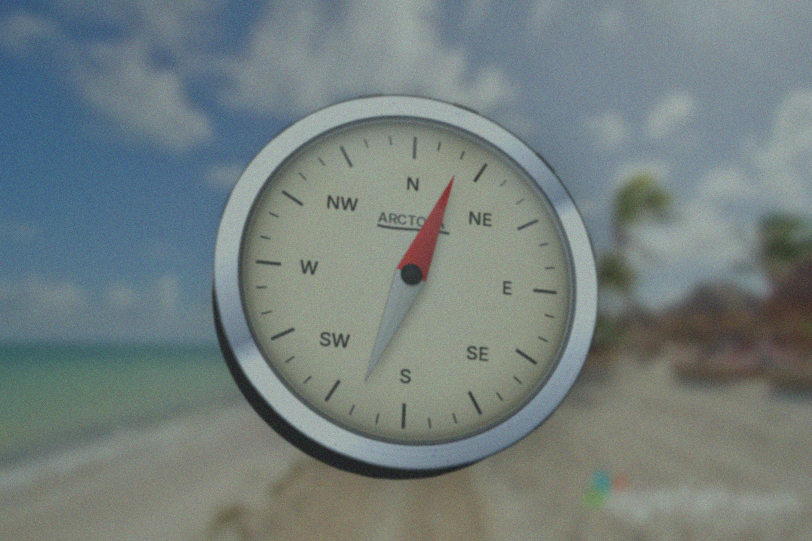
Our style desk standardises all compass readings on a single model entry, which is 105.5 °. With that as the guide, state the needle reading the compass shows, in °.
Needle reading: 20 °
